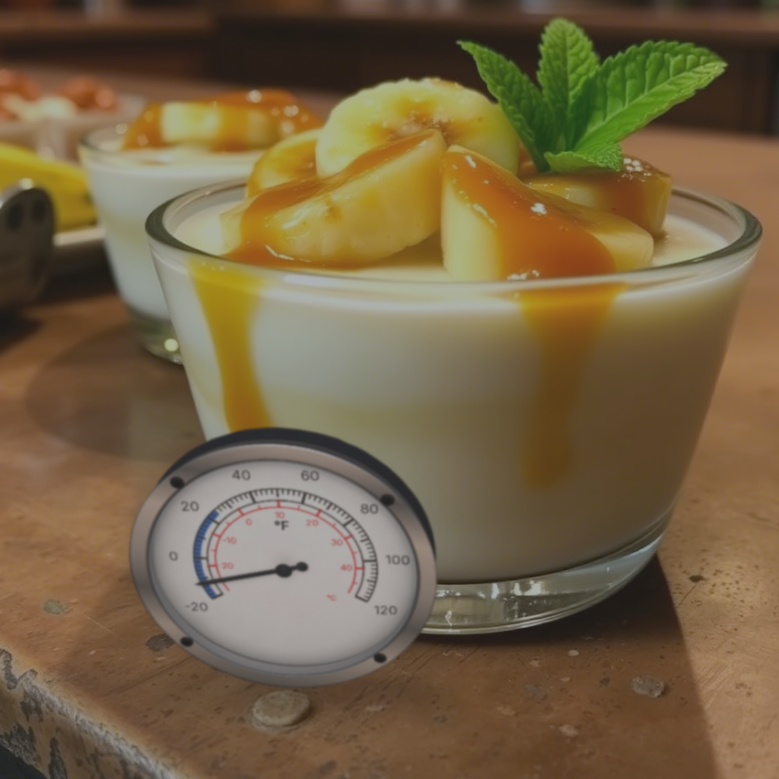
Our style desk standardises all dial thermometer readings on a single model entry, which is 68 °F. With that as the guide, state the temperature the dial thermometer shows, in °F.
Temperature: -10 °F
